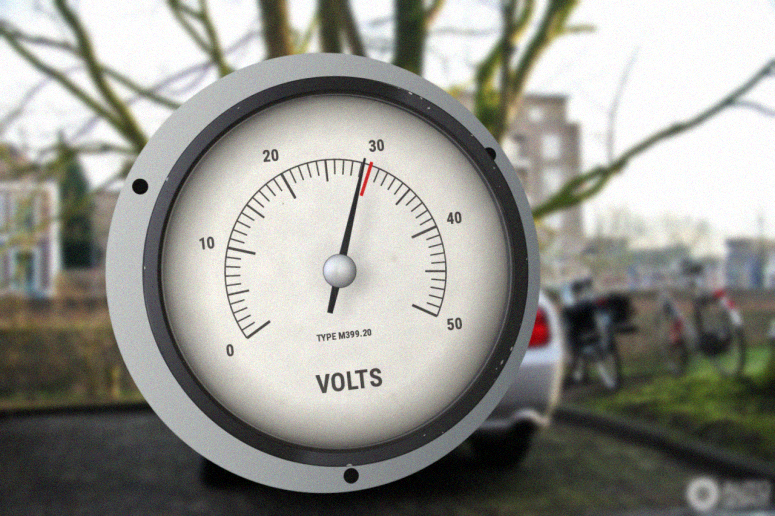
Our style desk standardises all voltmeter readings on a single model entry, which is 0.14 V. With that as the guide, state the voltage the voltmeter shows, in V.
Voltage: 29 V
